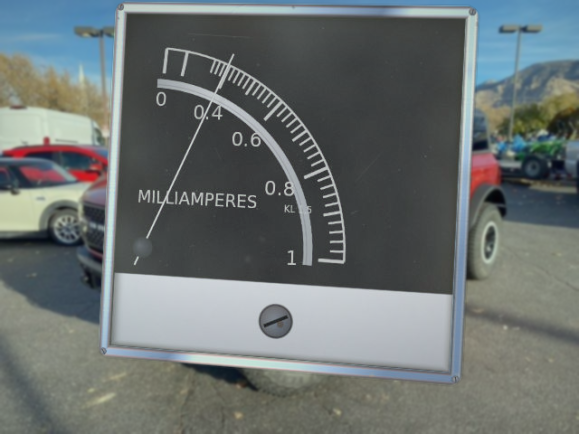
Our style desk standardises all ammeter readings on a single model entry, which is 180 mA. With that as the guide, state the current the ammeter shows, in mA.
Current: 0.4 mA
